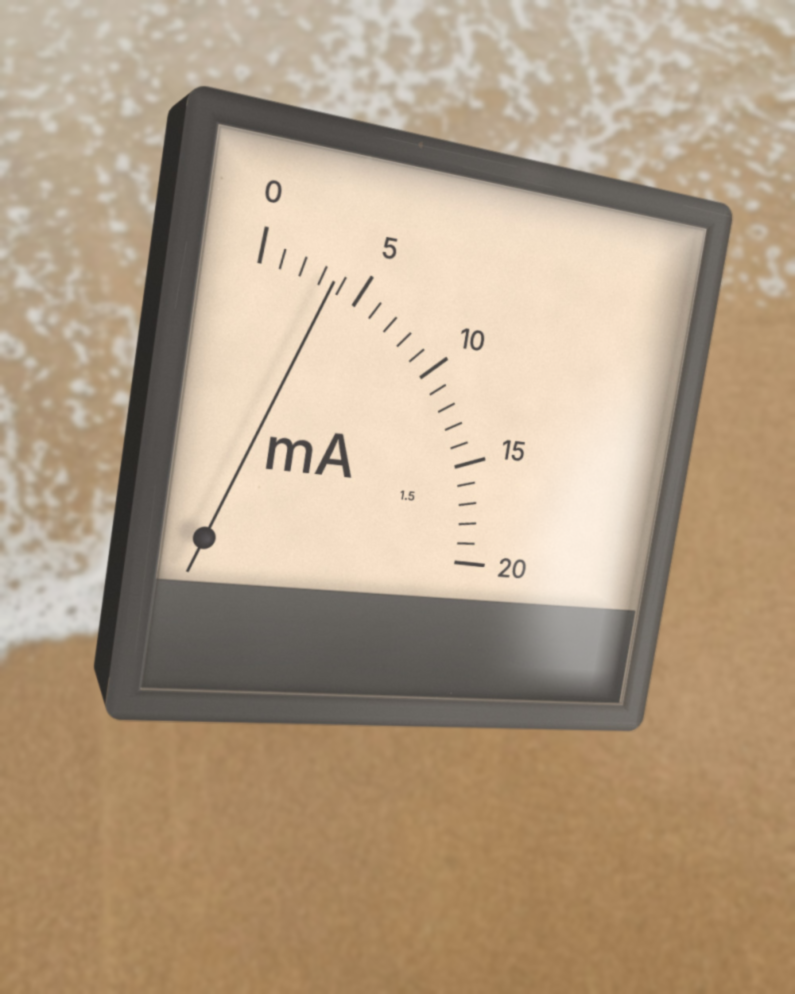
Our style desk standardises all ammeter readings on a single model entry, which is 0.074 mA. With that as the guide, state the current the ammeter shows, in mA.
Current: 3.5 mA
